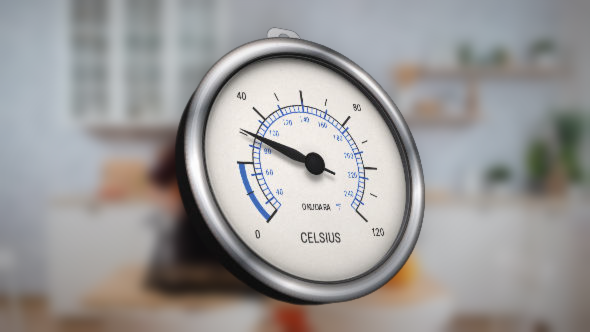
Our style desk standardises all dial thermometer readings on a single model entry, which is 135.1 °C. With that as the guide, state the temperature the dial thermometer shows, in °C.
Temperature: 30 °C
